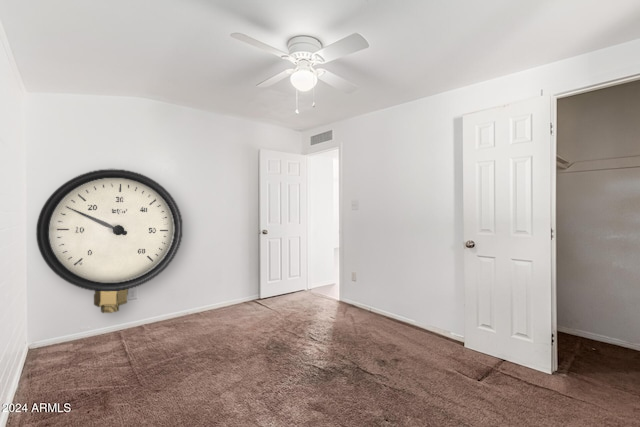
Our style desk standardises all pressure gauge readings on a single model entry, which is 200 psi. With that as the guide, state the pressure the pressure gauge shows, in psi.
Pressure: 16 psi
